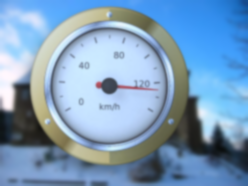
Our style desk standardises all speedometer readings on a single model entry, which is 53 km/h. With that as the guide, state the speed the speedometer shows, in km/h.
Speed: 125 km/h
